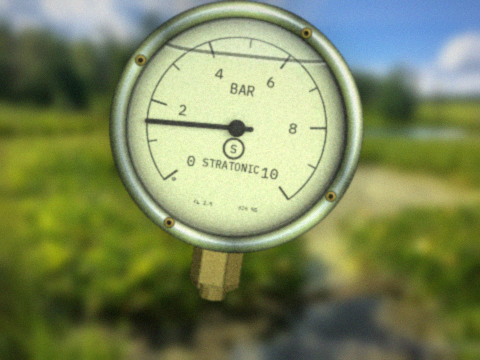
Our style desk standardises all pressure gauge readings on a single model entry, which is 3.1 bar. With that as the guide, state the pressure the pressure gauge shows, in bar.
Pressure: 1.5 bar
